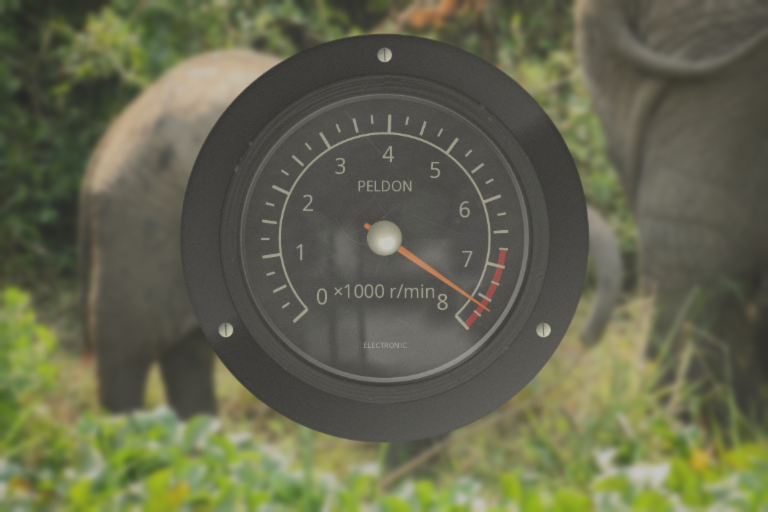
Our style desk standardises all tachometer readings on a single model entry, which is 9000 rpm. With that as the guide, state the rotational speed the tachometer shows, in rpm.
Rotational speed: 7625 rpm
